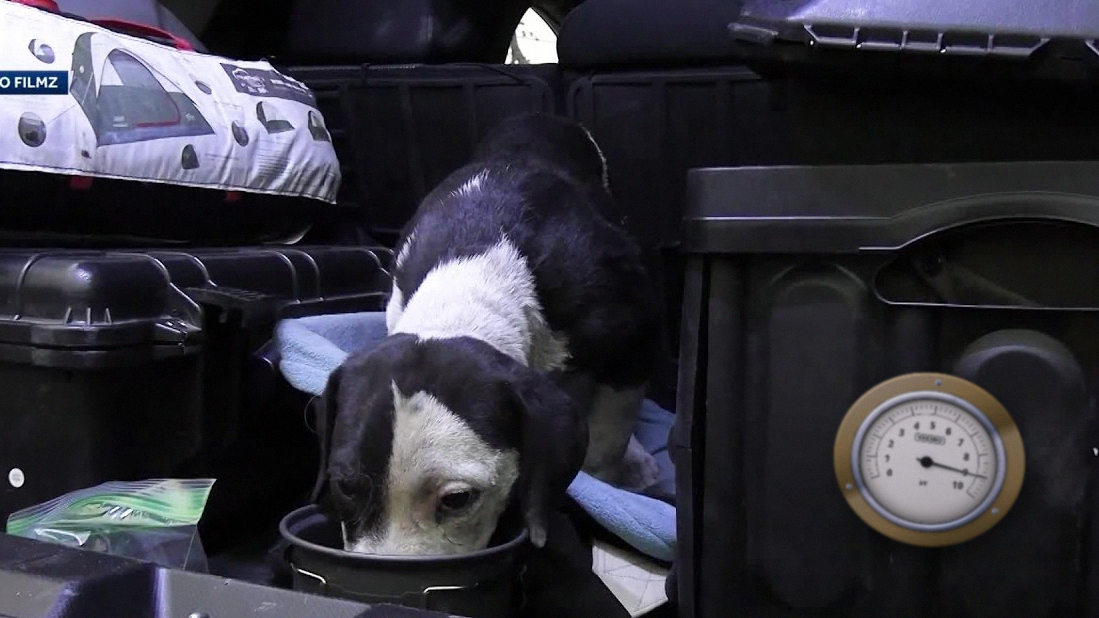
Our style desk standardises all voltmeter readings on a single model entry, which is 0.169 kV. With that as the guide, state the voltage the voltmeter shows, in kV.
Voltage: 9 kV
